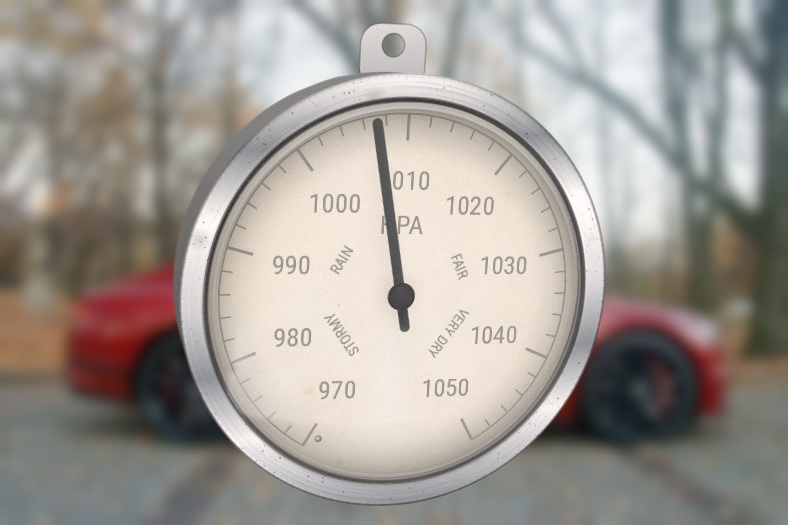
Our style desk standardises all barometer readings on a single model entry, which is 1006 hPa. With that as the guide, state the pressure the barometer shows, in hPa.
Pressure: 1007 hPa
